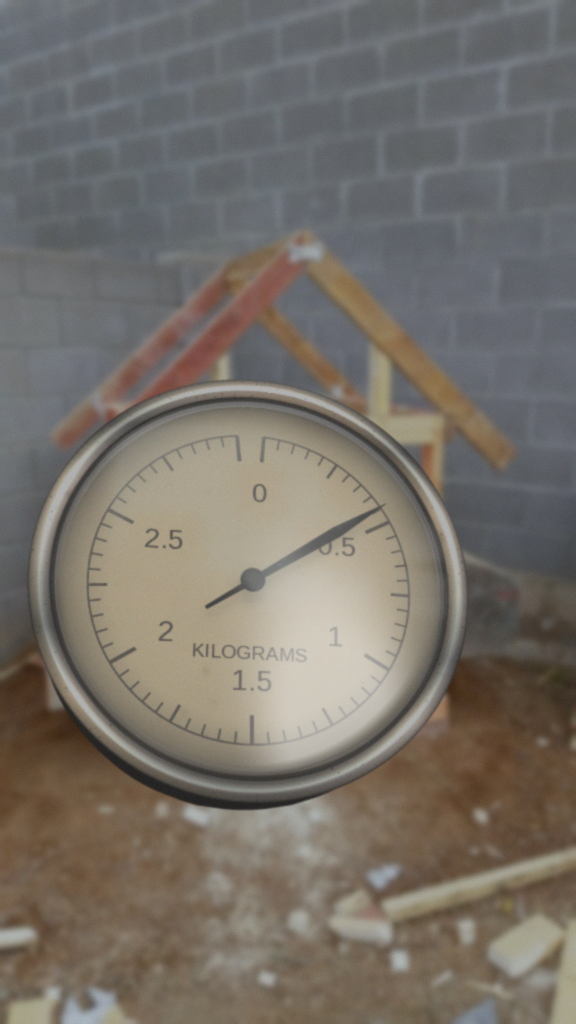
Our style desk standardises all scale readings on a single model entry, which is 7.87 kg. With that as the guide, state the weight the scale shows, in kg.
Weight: 0.45 kg
